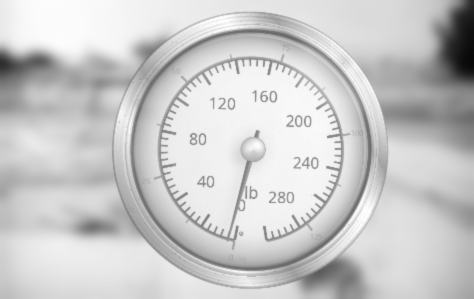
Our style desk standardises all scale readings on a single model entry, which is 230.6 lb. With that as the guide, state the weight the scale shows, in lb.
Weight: 4 lb
